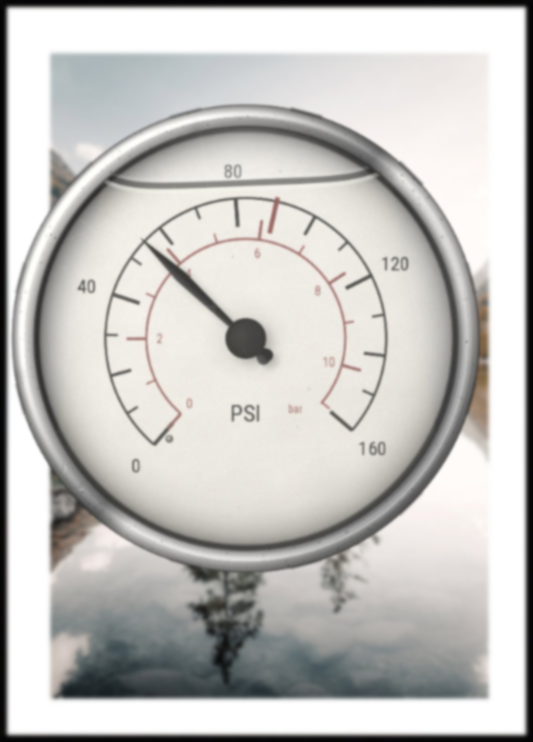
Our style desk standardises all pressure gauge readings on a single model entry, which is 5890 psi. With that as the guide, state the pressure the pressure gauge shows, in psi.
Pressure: 55 psi
